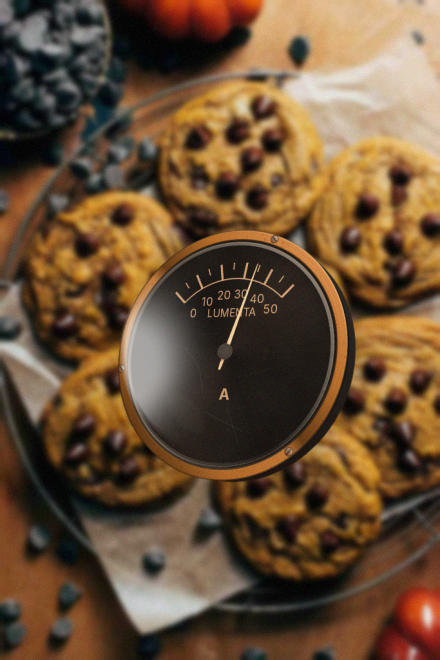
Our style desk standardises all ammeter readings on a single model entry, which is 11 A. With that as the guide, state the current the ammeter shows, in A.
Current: 35 A
